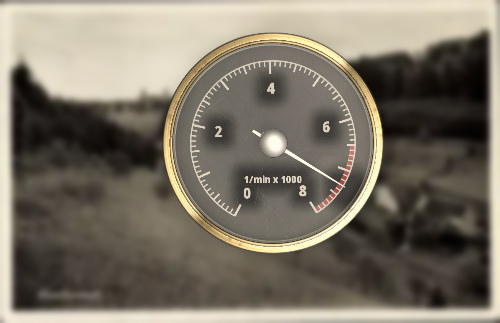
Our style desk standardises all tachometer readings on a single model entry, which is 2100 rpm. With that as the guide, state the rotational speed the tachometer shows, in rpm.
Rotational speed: 7300 rpm
